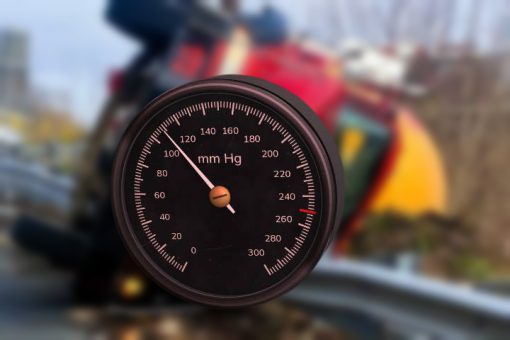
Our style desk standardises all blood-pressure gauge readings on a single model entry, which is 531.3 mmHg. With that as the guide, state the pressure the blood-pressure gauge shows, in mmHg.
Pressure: 110 mmHg
